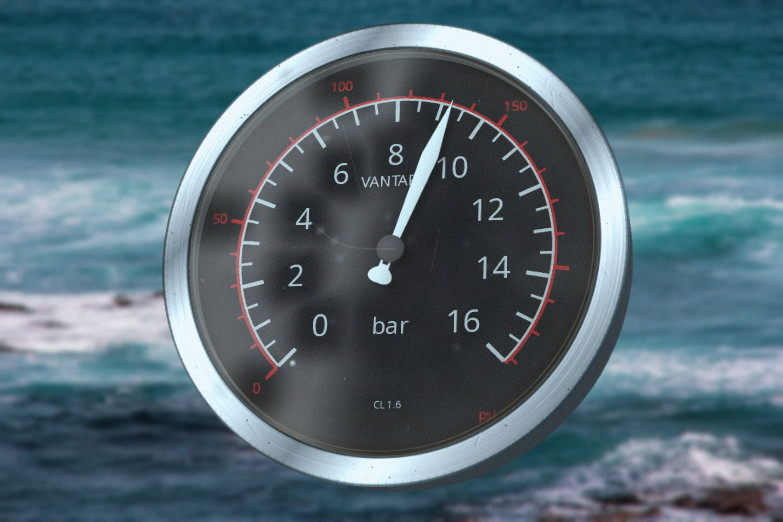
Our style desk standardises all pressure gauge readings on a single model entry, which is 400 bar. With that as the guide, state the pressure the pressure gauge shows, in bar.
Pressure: 9.25 bar
